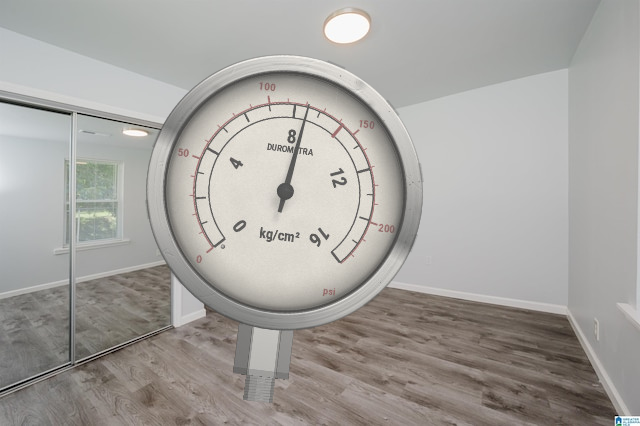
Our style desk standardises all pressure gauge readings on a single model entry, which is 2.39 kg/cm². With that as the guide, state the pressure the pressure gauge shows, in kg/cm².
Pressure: 8.5 kg/cm²
